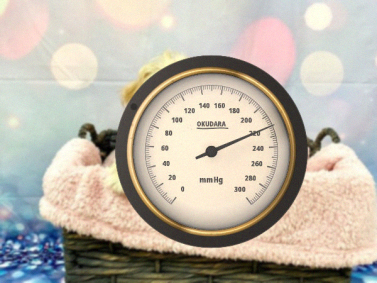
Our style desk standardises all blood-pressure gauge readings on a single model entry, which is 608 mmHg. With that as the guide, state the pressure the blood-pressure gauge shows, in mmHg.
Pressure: 220 mmHg
